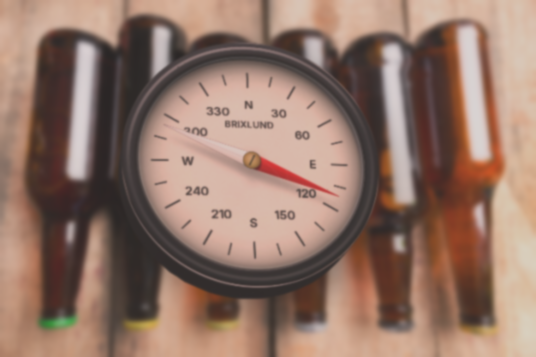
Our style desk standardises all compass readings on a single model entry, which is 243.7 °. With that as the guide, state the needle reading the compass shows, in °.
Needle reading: 112.5 °
